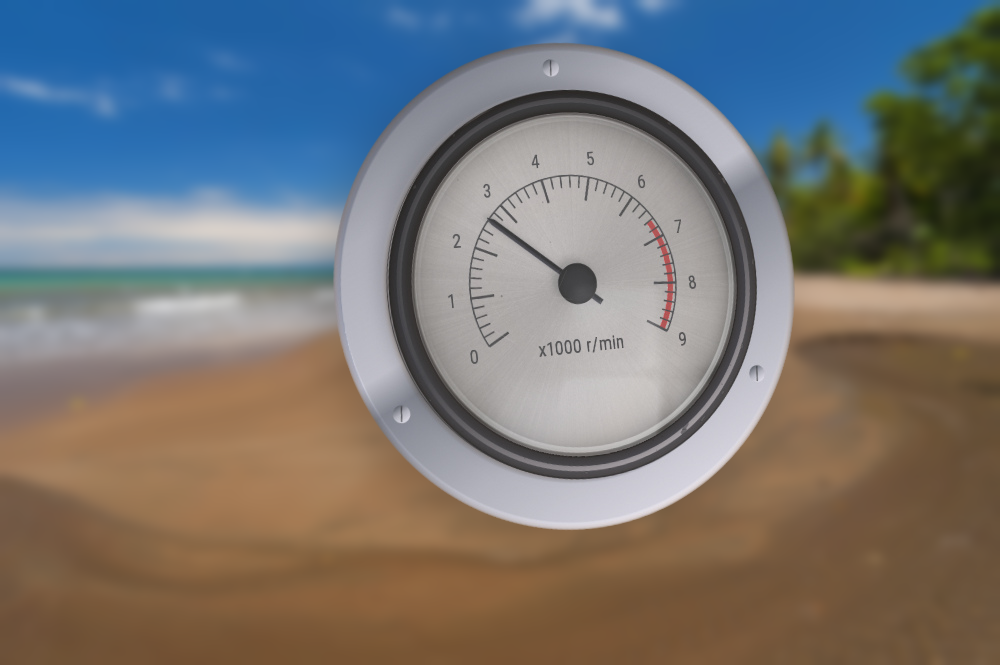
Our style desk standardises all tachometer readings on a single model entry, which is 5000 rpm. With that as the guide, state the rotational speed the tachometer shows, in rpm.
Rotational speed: 2600 rpm
